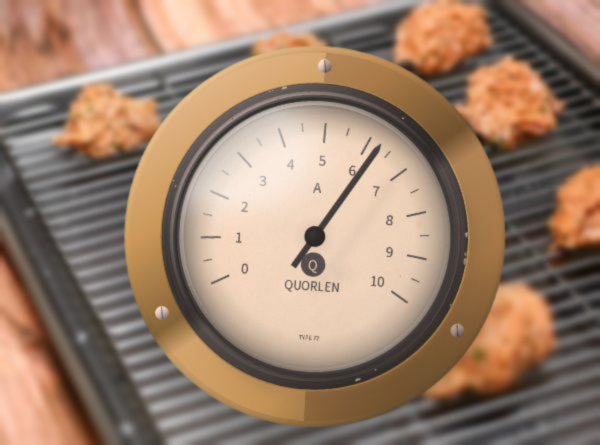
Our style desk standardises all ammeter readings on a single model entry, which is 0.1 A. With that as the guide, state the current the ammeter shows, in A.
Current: 6.25 A
